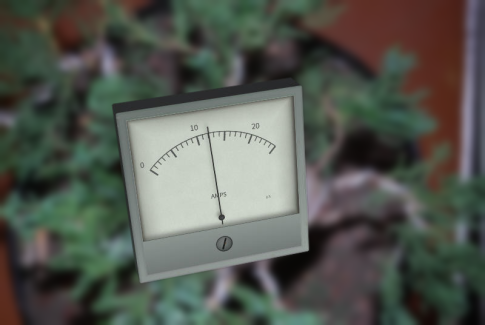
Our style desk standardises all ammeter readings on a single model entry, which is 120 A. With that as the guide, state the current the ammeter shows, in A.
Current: 12 A
